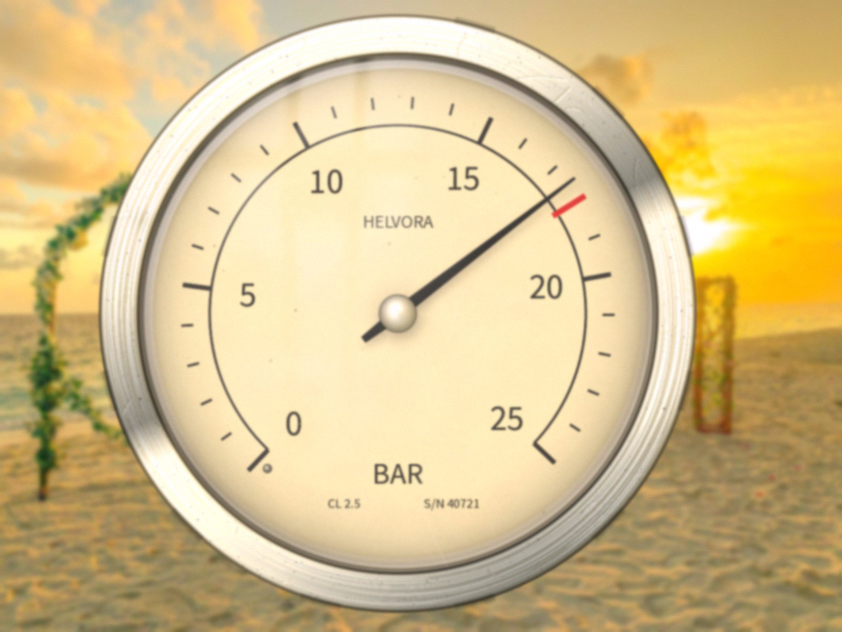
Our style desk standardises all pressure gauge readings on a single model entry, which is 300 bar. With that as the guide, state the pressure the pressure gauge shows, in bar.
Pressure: 17.5 bar
